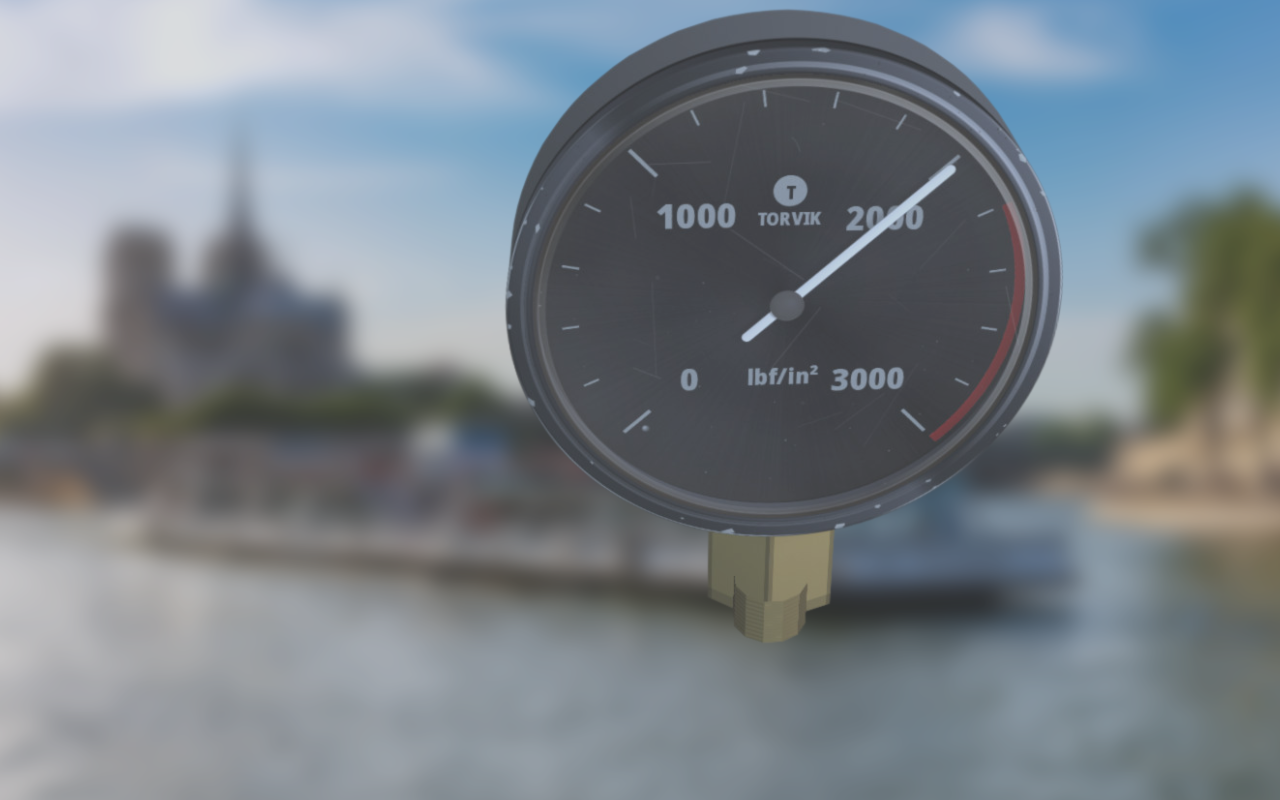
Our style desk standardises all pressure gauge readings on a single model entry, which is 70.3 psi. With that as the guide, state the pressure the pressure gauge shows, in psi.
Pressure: 2000 psi
